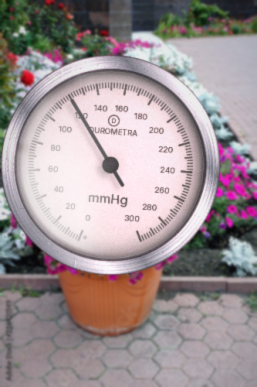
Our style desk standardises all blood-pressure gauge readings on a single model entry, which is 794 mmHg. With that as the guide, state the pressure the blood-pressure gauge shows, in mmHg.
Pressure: 120 mmHg
